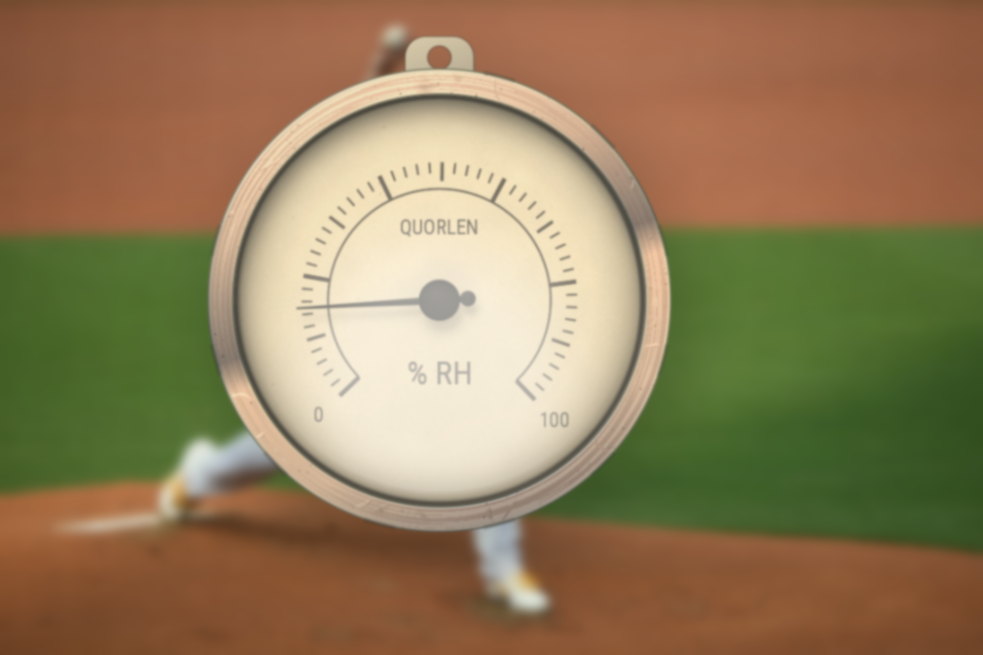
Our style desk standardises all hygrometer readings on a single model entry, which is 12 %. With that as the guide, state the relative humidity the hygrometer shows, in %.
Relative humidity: 15 %
